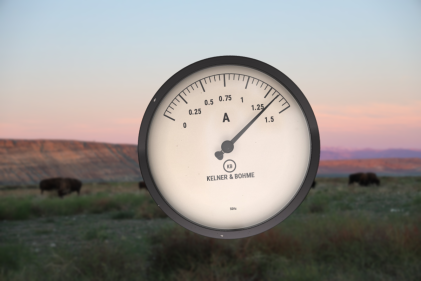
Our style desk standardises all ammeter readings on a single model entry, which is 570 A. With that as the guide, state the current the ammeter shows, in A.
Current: 1.35 A
